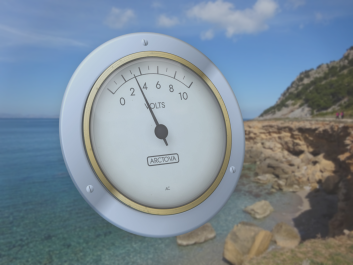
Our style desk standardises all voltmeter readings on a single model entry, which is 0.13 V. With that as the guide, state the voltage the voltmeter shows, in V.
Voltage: 3 V
